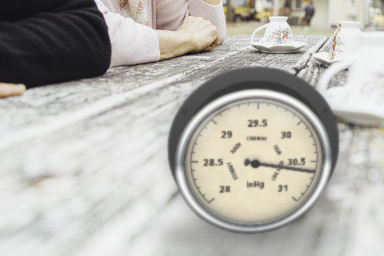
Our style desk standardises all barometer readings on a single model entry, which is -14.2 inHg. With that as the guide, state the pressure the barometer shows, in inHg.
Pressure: 30.6 inHg
